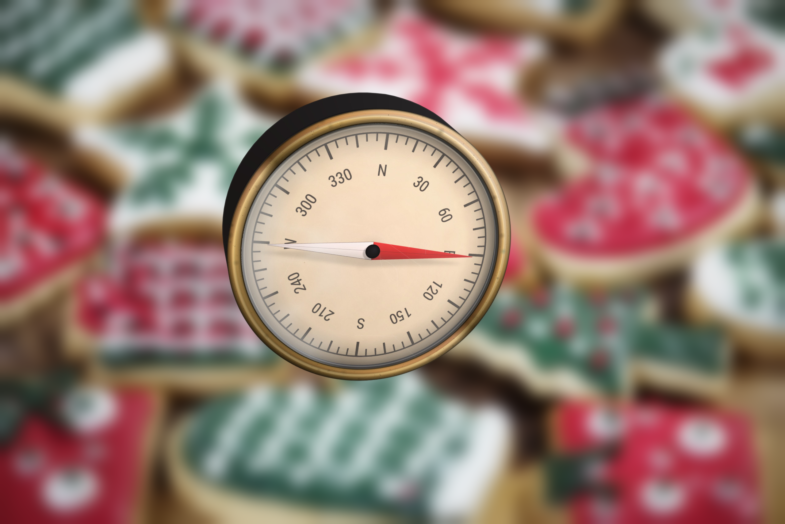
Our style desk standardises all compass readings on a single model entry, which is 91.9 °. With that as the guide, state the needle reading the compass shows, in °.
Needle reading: 90 °
